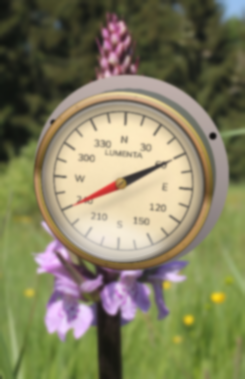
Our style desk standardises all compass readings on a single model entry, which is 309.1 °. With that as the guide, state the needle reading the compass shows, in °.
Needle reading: 240 °
